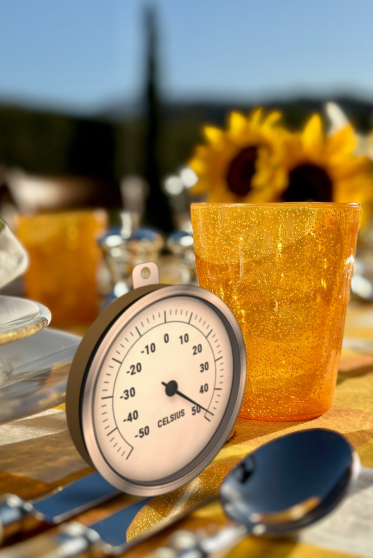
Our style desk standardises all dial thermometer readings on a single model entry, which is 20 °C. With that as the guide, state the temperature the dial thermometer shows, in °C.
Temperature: 48 °C
